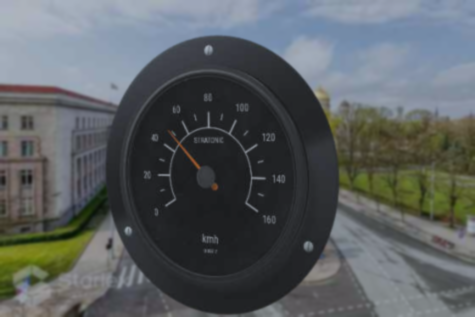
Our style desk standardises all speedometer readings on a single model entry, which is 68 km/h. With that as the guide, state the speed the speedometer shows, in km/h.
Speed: 50 km/h
